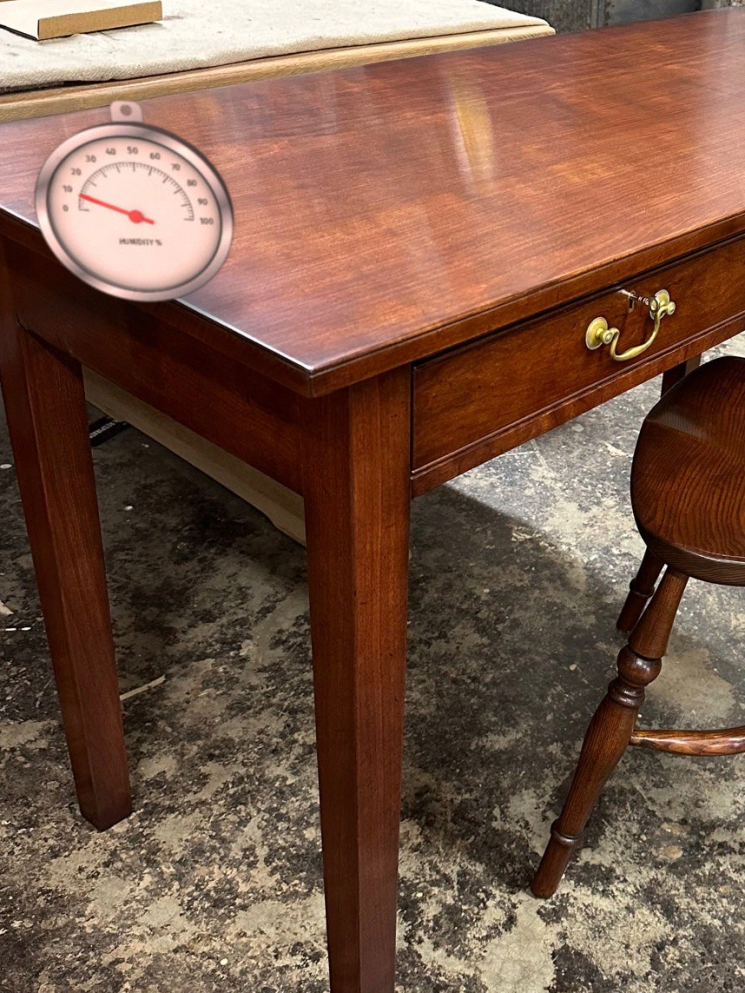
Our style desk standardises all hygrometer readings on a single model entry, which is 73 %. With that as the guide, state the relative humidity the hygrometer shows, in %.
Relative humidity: 10 %
